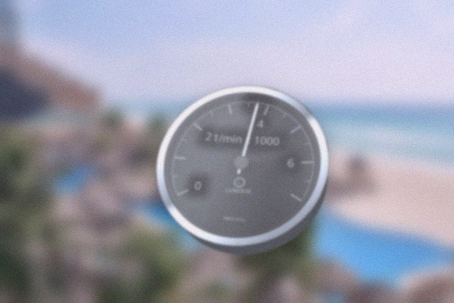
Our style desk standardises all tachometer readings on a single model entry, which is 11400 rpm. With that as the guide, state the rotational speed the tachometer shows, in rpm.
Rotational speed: 3750 rpm
